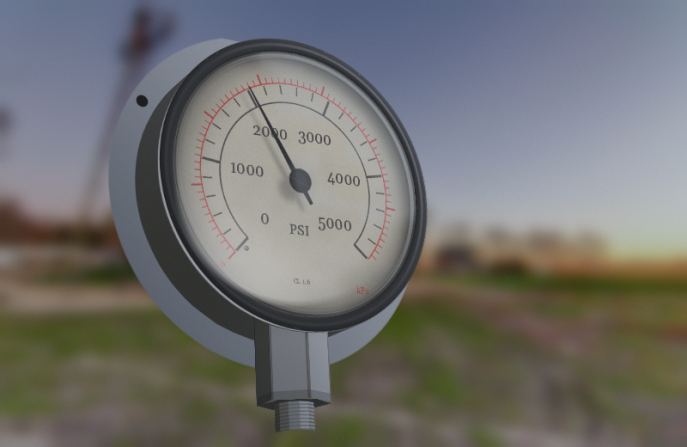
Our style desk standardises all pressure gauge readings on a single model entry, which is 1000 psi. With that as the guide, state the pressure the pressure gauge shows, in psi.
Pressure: 2000 psi
